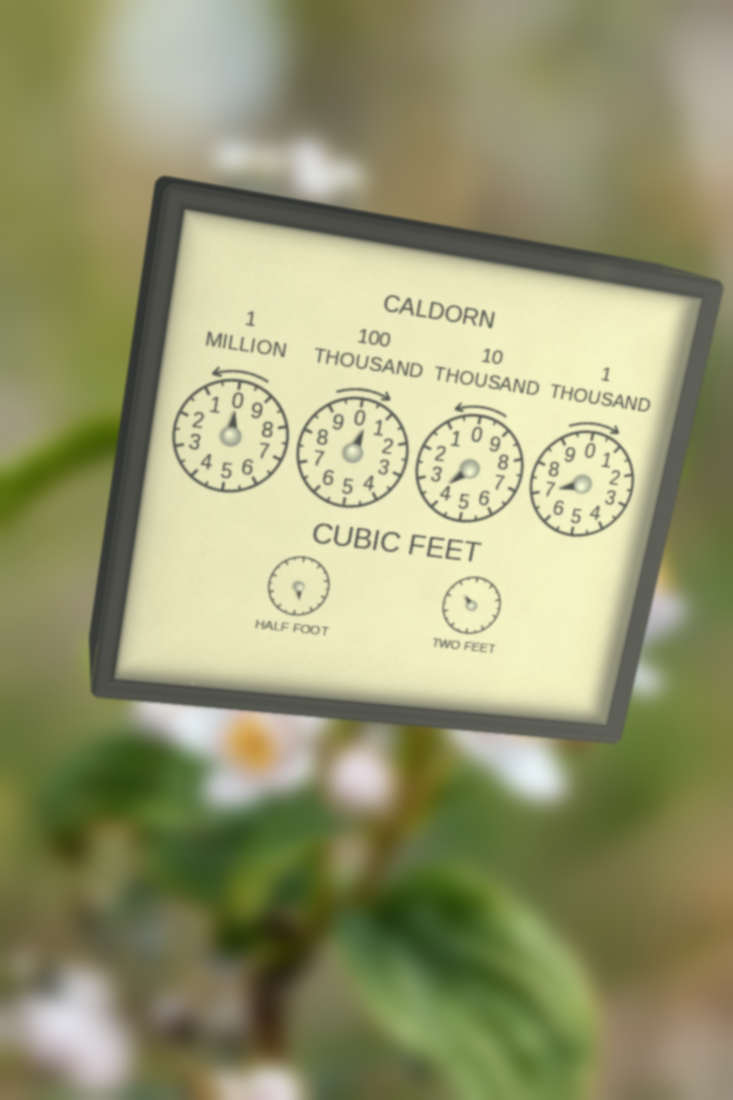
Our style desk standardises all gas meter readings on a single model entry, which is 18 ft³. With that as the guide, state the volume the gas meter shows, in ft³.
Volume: 3700 ft³
